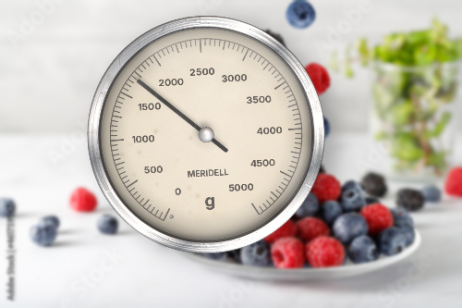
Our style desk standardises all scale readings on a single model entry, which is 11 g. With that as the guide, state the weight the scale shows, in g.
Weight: 1700 g
